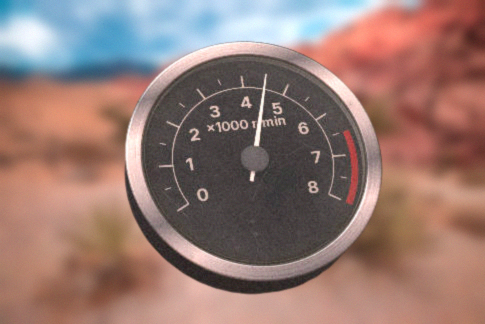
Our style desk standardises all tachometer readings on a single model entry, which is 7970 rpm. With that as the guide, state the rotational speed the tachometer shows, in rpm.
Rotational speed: 4500 rpm
